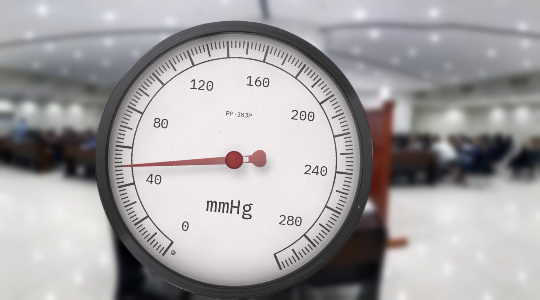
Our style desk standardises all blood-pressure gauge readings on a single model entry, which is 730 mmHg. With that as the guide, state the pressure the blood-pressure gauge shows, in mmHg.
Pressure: 50 mmHg
